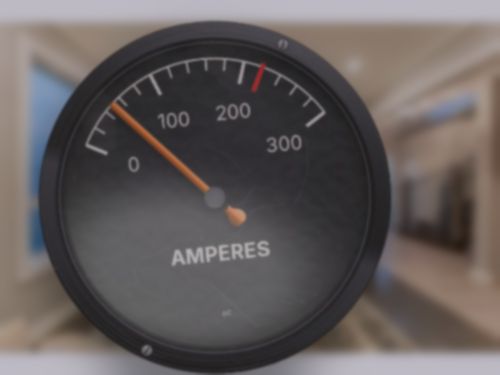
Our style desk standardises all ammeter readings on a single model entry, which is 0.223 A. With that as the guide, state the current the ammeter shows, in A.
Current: 50 A
